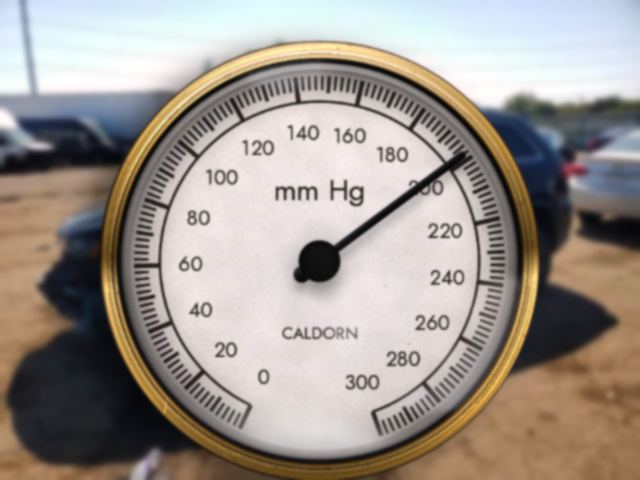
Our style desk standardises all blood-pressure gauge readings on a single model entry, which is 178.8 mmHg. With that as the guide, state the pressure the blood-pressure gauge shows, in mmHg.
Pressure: 198 mmHg
